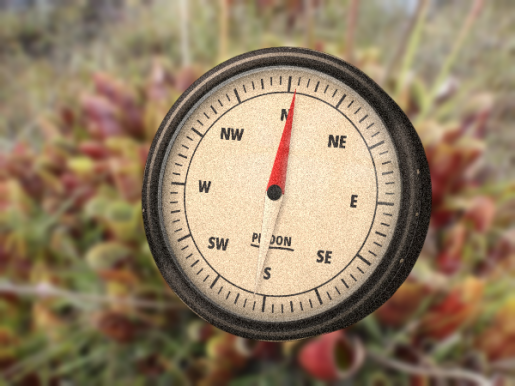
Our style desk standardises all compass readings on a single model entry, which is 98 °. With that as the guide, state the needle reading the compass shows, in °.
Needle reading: 5 °
